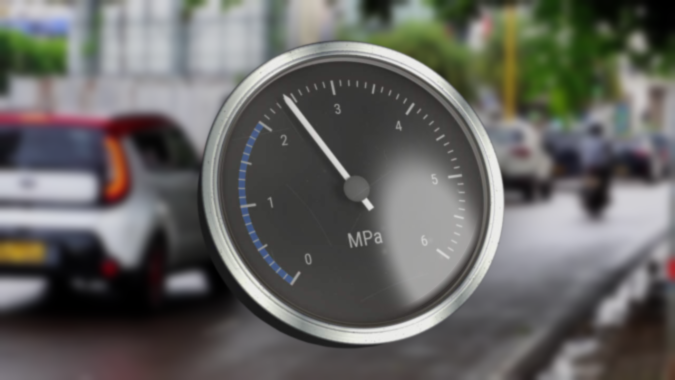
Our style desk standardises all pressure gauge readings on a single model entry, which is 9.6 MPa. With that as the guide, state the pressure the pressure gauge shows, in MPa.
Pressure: 2.4 MPa
